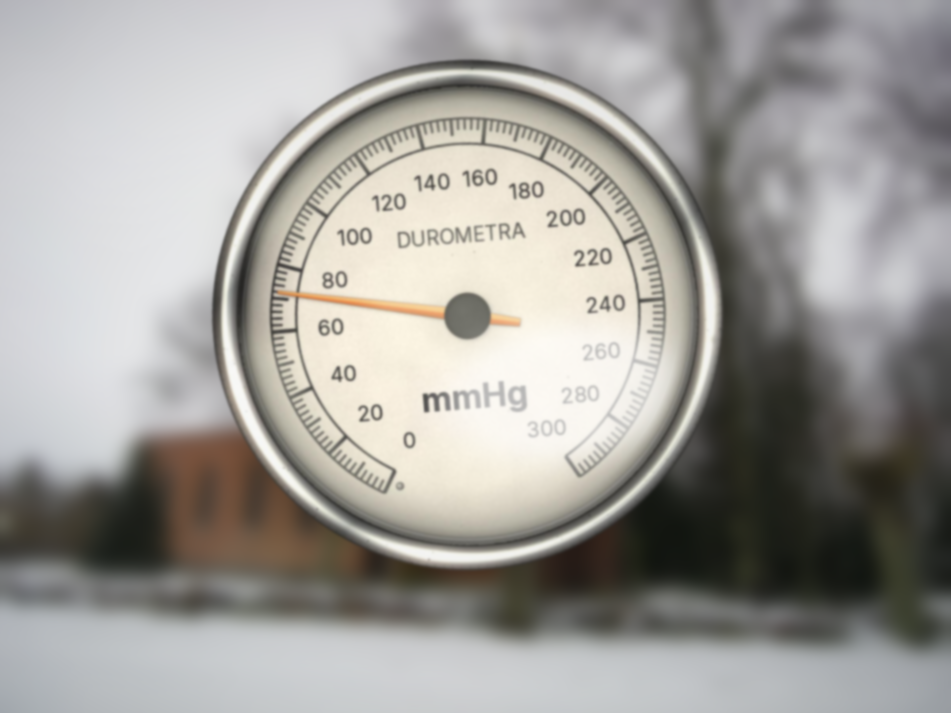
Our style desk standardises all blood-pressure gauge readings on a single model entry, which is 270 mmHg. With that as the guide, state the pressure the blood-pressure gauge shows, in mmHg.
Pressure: 72 mmHg
